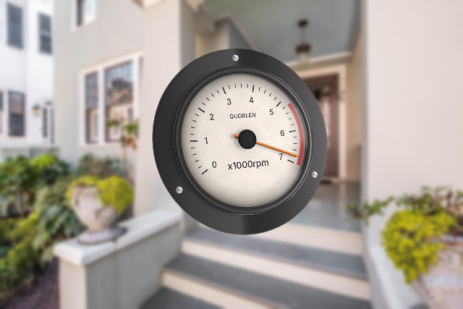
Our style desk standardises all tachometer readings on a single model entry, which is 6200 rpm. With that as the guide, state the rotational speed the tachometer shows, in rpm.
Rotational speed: 6800 rpm
